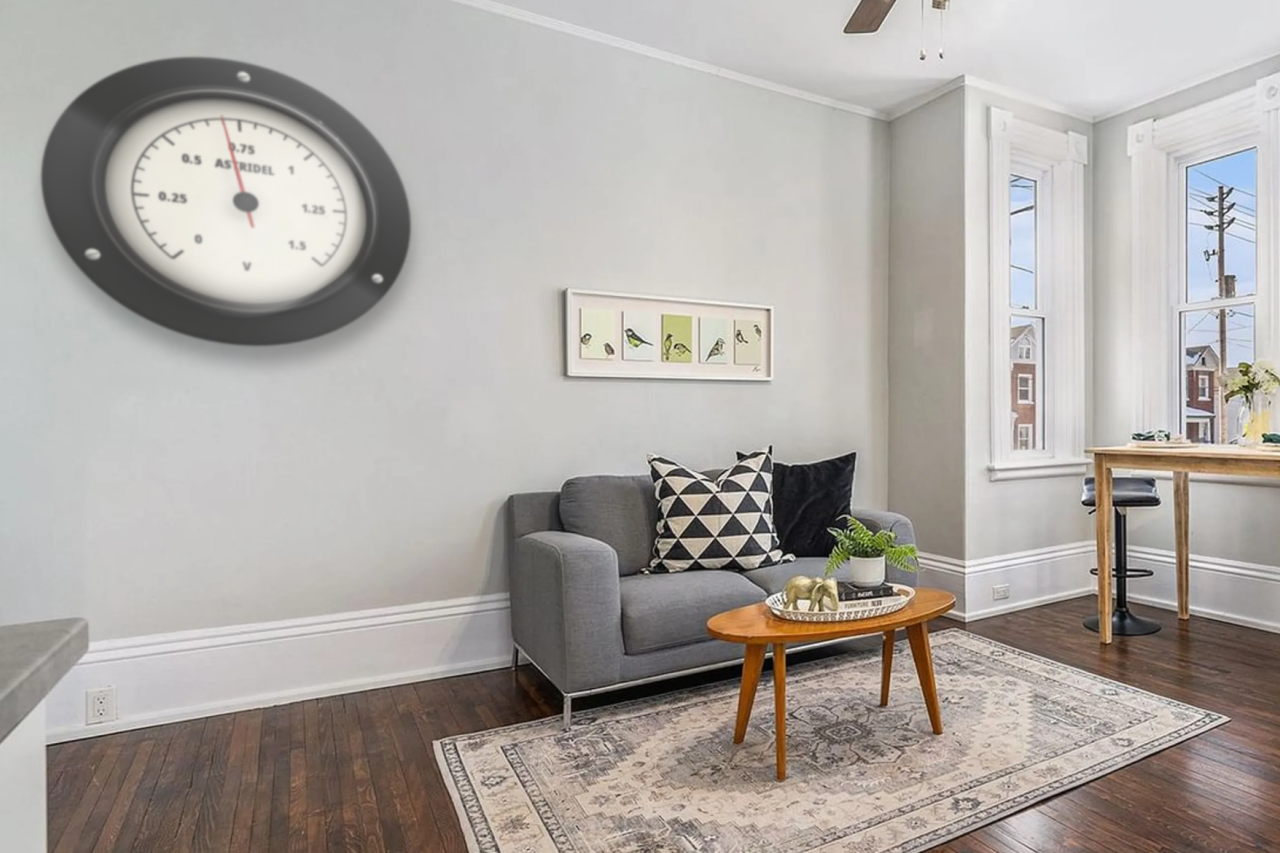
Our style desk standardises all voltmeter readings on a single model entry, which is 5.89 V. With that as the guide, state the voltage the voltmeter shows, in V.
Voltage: 0.7 V
